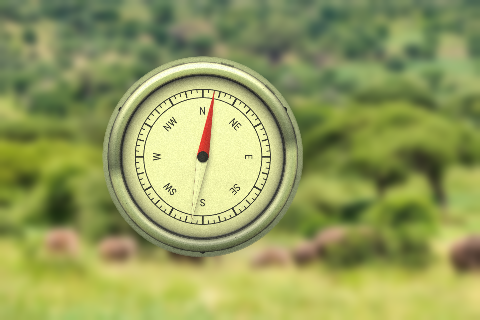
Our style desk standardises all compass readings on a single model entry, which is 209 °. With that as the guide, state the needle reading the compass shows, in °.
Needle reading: 10 °
